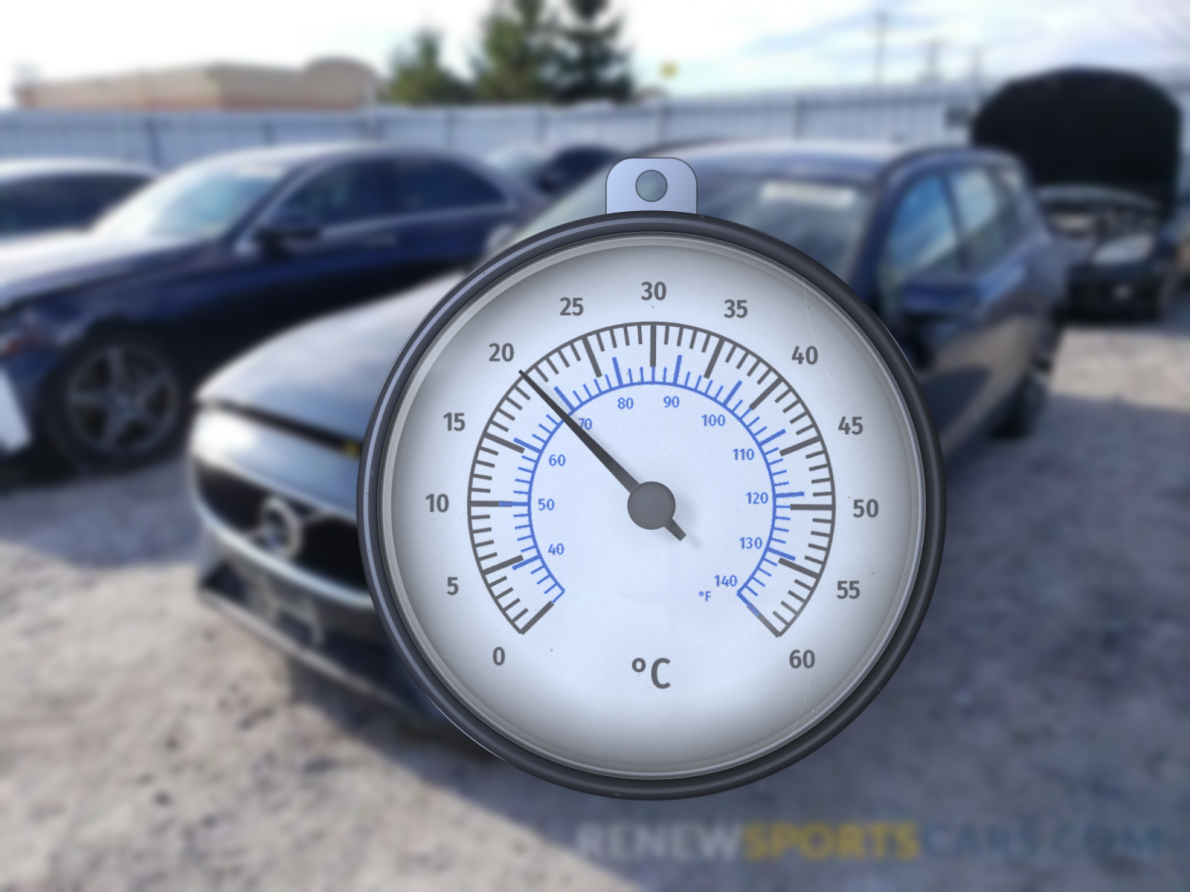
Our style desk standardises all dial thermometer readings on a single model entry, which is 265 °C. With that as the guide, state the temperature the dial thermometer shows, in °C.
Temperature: 20 °C
